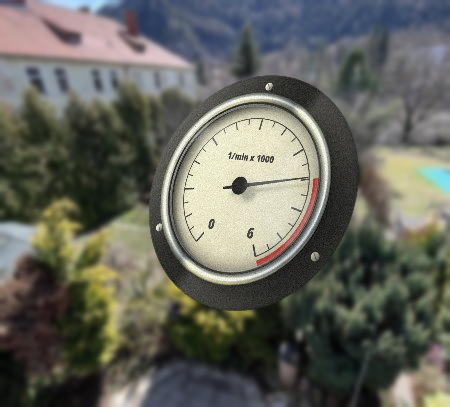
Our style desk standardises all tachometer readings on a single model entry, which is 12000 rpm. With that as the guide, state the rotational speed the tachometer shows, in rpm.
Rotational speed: 4500 rpm
